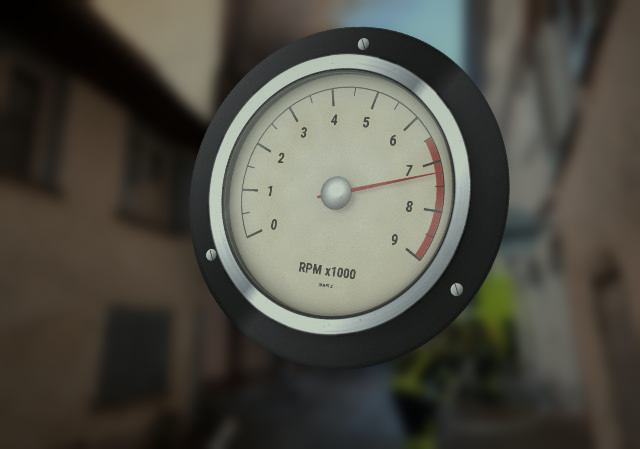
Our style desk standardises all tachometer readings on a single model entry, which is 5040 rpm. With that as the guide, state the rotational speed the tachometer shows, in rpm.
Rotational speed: 7250 rpm
